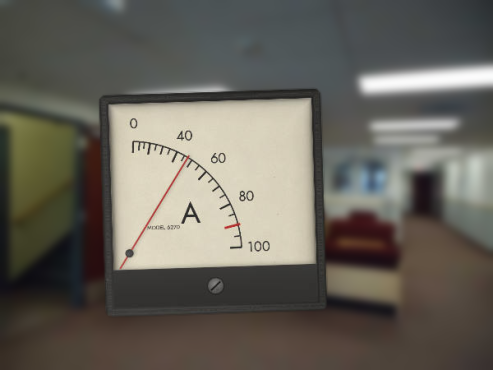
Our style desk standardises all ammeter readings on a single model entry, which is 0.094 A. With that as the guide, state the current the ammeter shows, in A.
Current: 47.5 A
